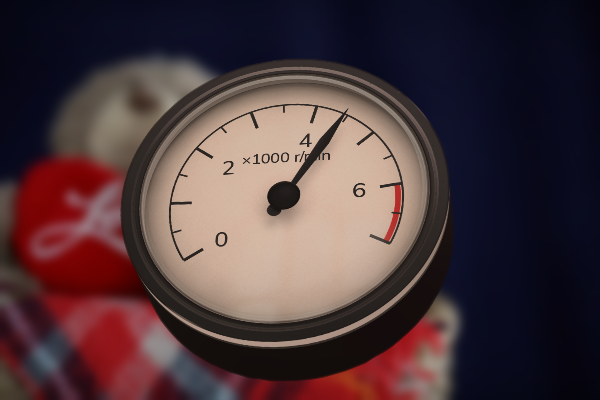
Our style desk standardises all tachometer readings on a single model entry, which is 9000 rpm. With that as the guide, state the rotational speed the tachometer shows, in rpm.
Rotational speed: 4500 rpm
